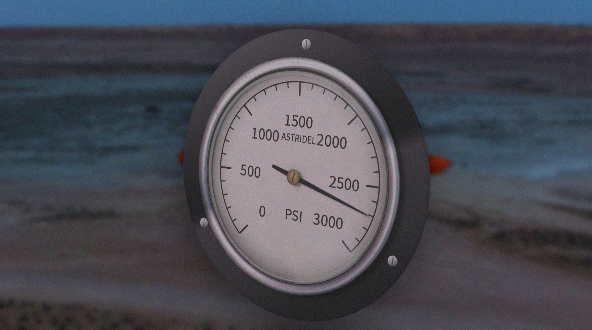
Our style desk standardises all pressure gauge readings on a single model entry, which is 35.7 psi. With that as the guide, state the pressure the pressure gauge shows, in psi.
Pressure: 2700 psi
